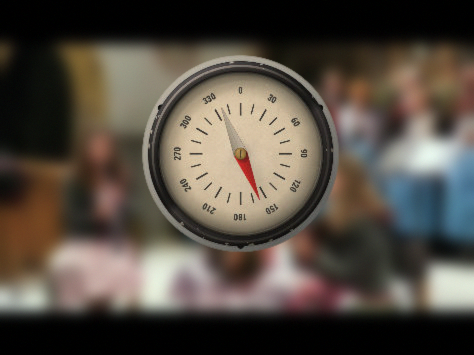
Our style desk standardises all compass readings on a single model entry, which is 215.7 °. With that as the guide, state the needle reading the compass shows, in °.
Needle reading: 157.5 °
